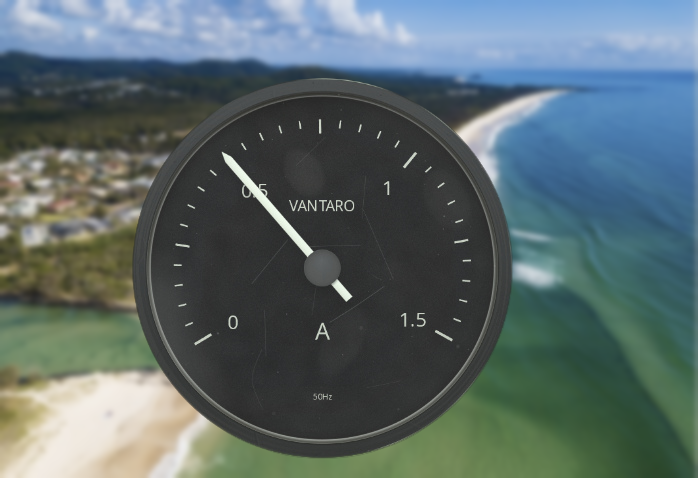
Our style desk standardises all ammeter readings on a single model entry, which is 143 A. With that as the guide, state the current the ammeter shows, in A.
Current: 0.5 A
